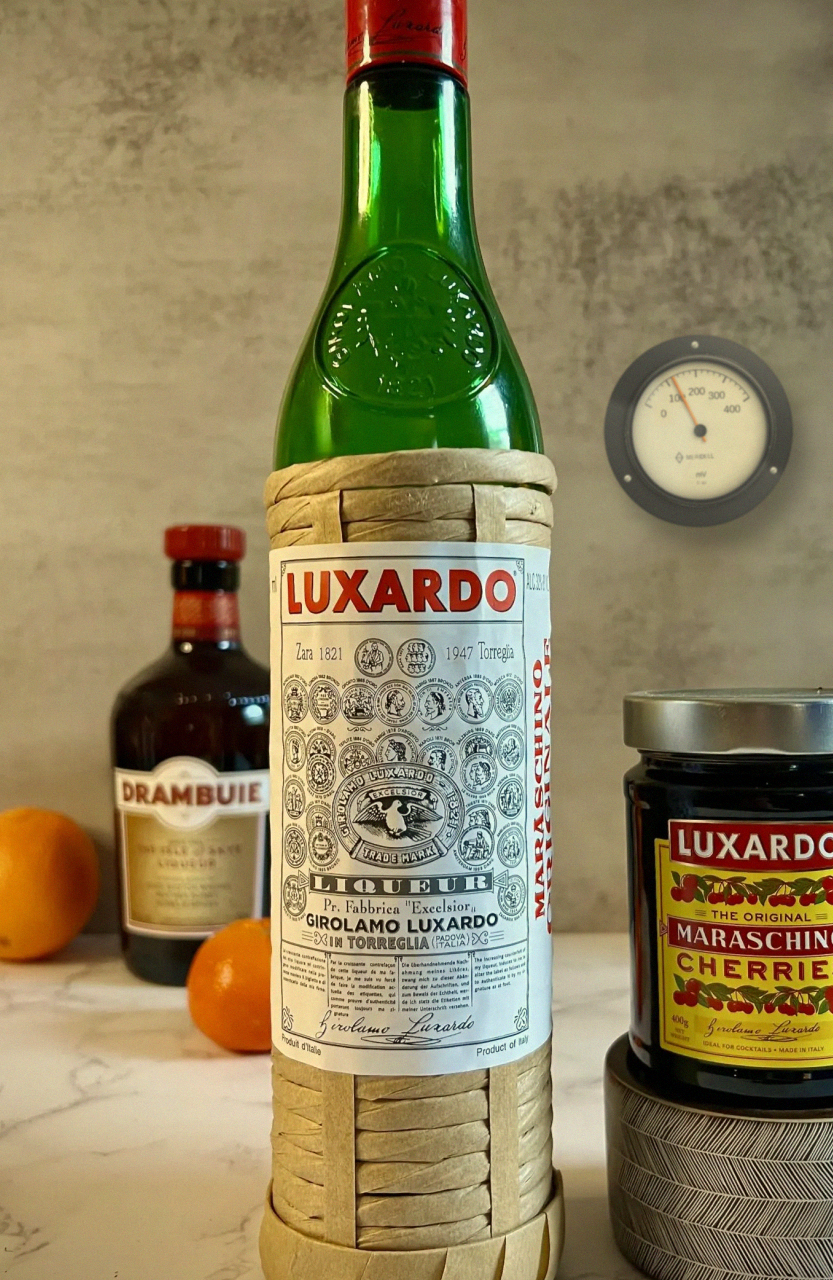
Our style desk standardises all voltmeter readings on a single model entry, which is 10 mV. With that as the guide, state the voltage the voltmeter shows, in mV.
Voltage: 120 mV
